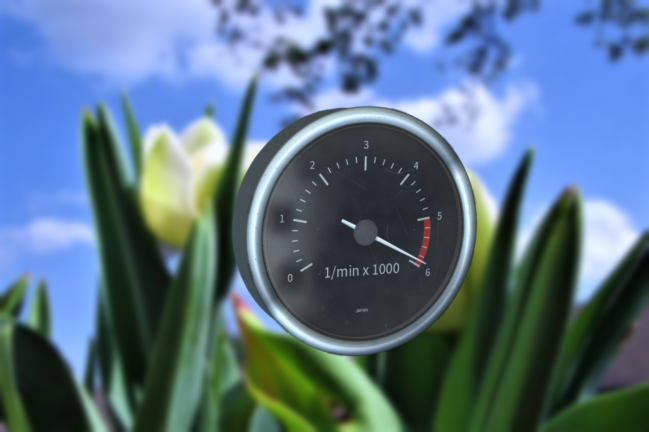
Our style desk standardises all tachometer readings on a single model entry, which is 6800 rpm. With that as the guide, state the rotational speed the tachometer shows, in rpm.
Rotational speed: 5900 rpm
